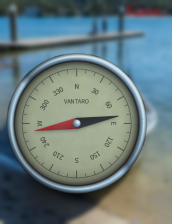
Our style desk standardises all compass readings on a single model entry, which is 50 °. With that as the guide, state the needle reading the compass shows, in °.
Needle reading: 260 °
